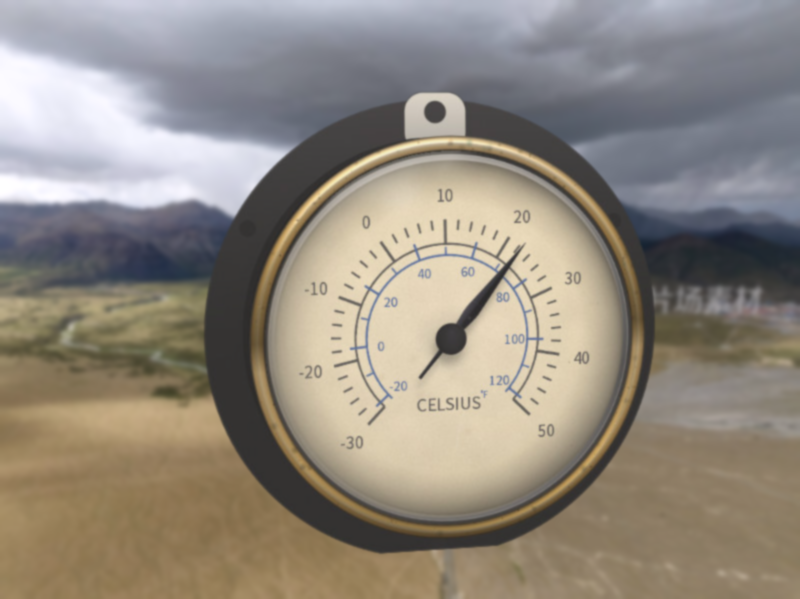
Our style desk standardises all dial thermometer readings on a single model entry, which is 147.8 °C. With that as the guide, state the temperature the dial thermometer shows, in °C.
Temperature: 22 °C
